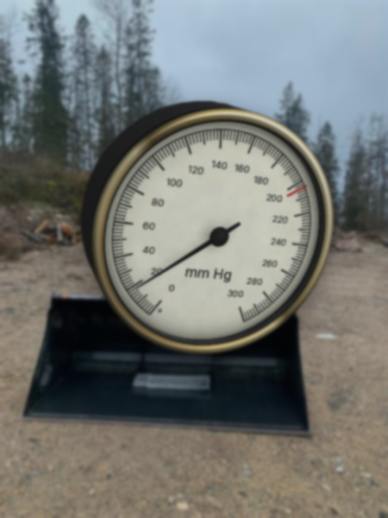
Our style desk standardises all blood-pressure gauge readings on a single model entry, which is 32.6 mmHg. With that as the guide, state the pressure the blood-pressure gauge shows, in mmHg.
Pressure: 20 mmHg
